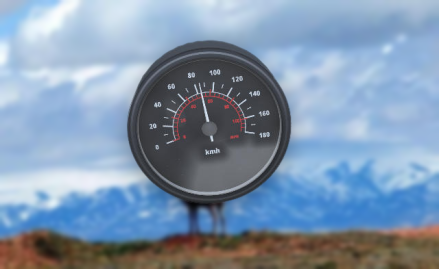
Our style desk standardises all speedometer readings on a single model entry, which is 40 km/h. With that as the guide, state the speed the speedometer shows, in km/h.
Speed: 85 km/h
